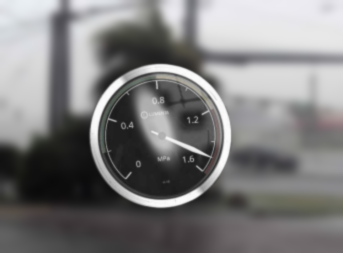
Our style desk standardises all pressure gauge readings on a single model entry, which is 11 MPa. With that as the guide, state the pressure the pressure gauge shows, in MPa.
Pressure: 1.5 MPa
